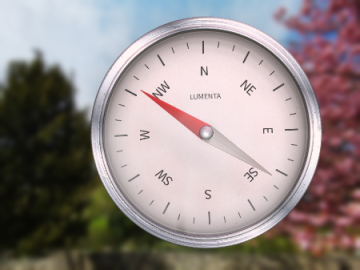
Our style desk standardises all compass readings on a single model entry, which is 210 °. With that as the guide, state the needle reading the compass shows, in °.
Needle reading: 305 °
